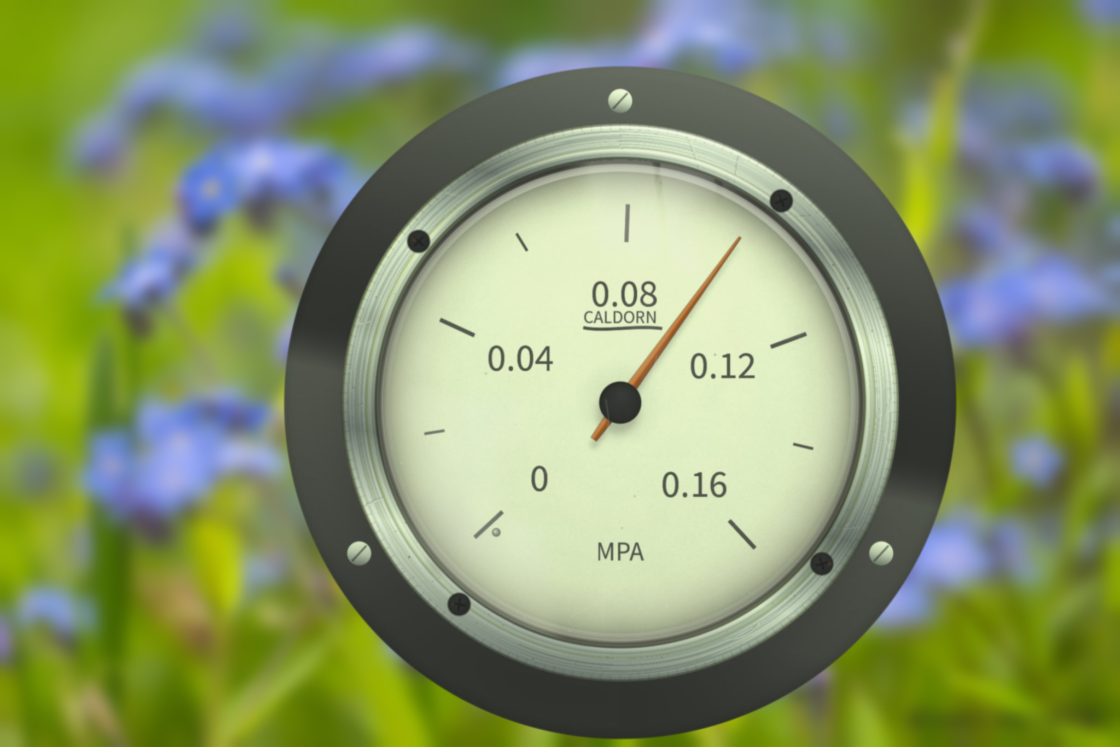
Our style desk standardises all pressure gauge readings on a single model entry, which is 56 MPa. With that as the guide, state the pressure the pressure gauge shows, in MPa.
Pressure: 0.1 MPa
